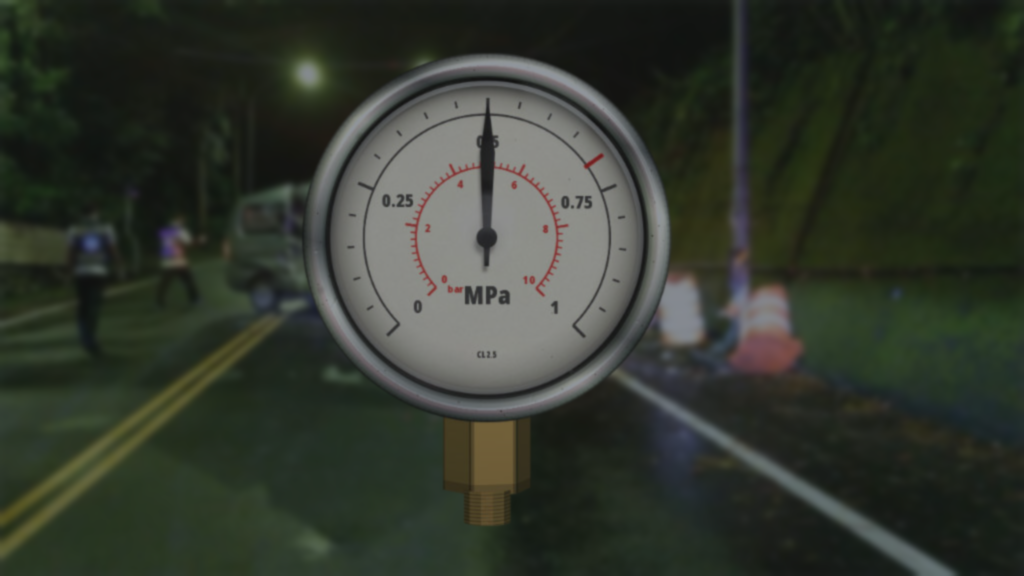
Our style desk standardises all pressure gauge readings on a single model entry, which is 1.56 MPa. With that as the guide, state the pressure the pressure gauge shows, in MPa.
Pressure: 0.5 MPa
